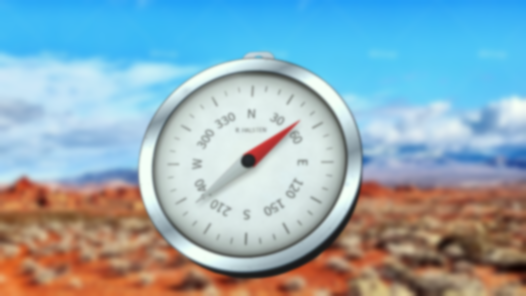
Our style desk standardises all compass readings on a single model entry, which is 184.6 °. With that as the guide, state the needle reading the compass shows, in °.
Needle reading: 50 °
